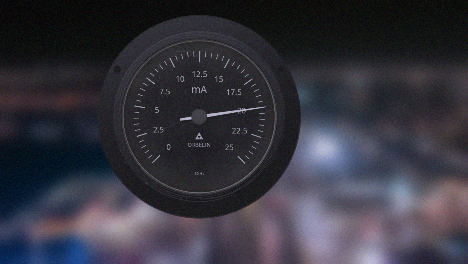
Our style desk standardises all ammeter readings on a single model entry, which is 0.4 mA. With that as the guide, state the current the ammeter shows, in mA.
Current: 20 mA
